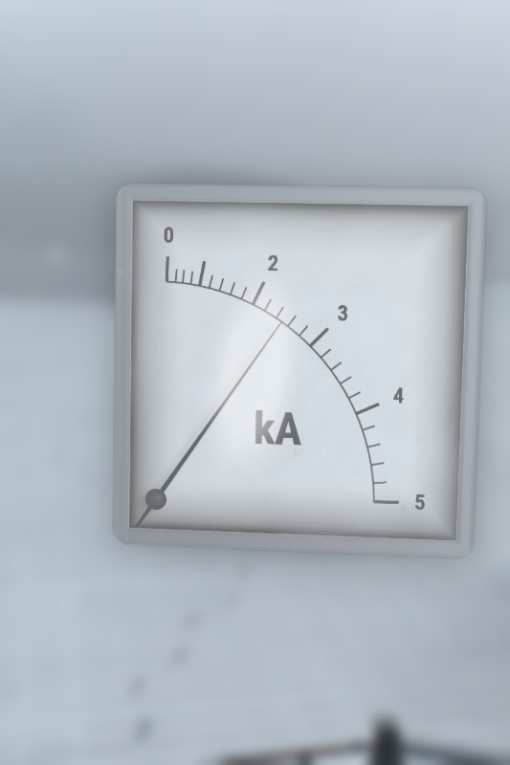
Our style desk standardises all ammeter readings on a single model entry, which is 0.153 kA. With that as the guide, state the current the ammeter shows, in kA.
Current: 2.5 kA
